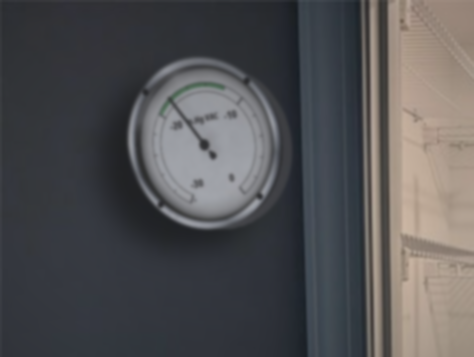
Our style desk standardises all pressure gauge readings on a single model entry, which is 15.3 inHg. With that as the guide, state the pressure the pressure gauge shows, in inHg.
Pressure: -18 inHg
